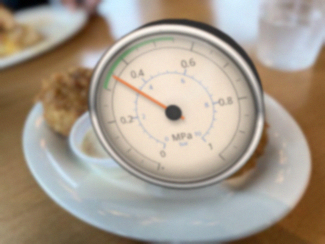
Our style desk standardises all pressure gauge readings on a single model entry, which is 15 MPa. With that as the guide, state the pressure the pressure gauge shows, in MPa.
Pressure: 0.35 MPa
